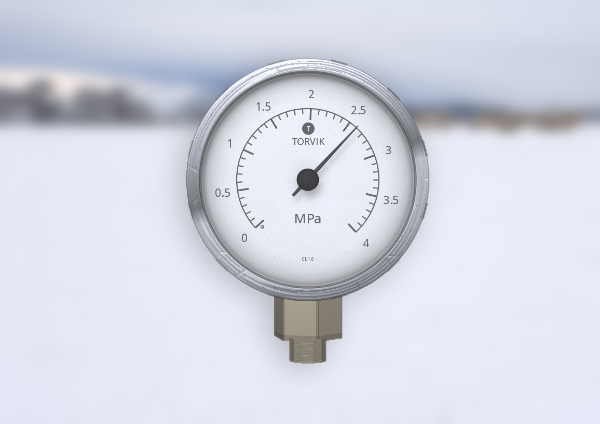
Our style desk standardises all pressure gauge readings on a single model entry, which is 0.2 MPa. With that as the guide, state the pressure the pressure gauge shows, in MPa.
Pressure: 2.6 MPa
